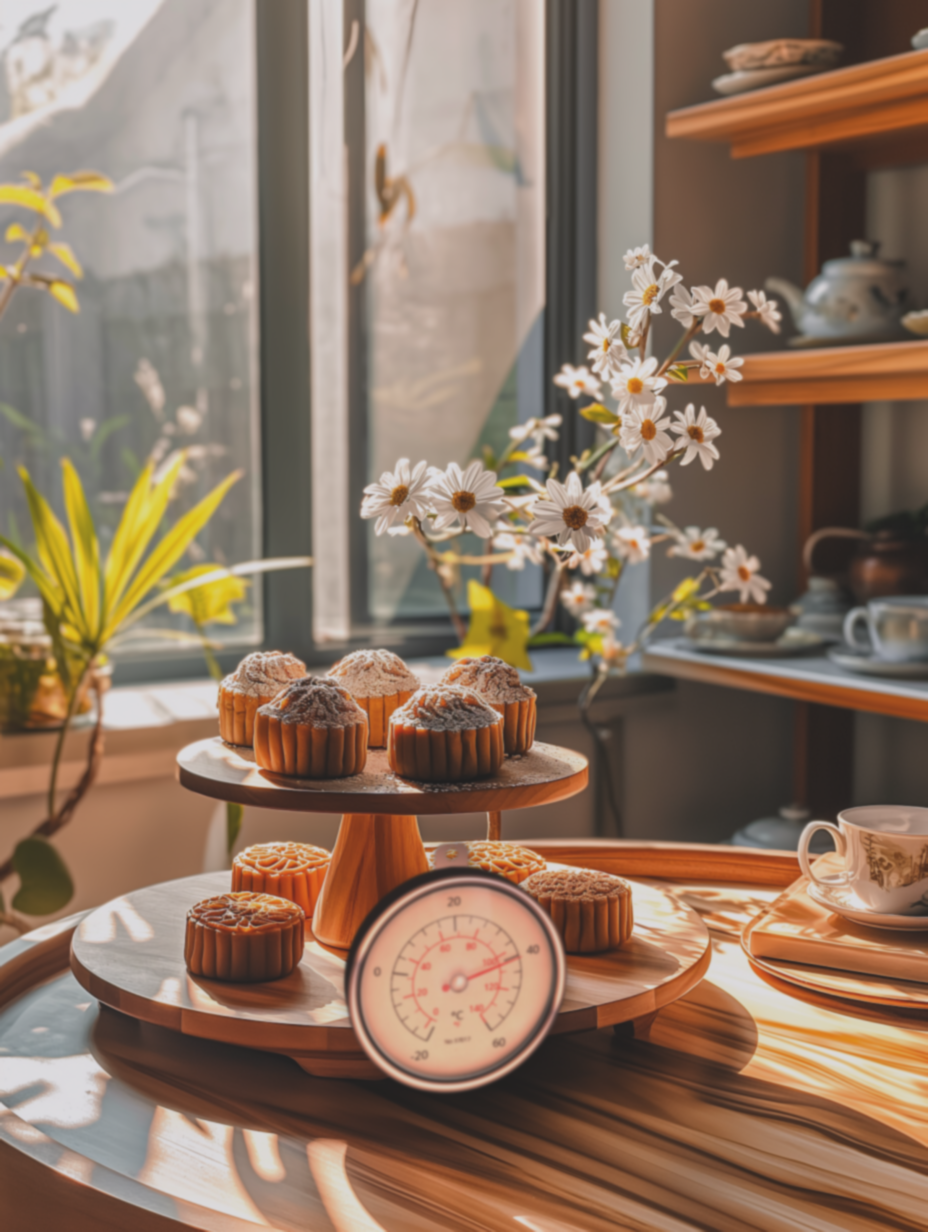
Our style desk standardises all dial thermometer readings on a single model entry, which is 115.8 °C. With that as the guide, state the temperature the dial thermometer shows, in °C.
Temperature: 40 °C
